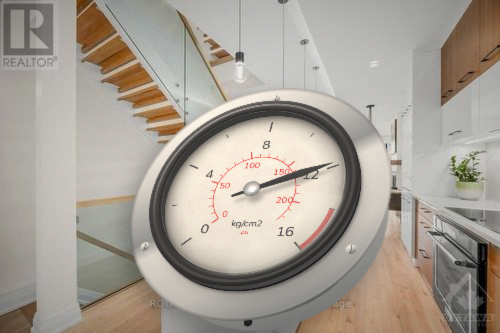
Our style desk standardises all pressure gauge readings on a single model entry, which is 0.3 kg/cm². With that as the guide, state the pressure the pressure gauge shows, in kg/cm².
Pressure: 12 kg/cm²
